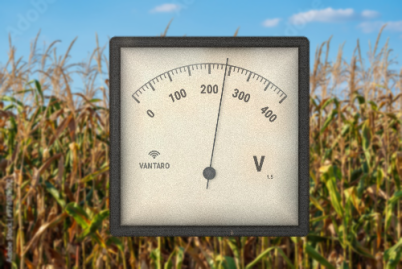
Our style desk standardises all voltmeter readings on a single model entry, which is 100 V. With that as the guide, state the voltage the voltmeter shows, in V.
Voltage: 240 V
